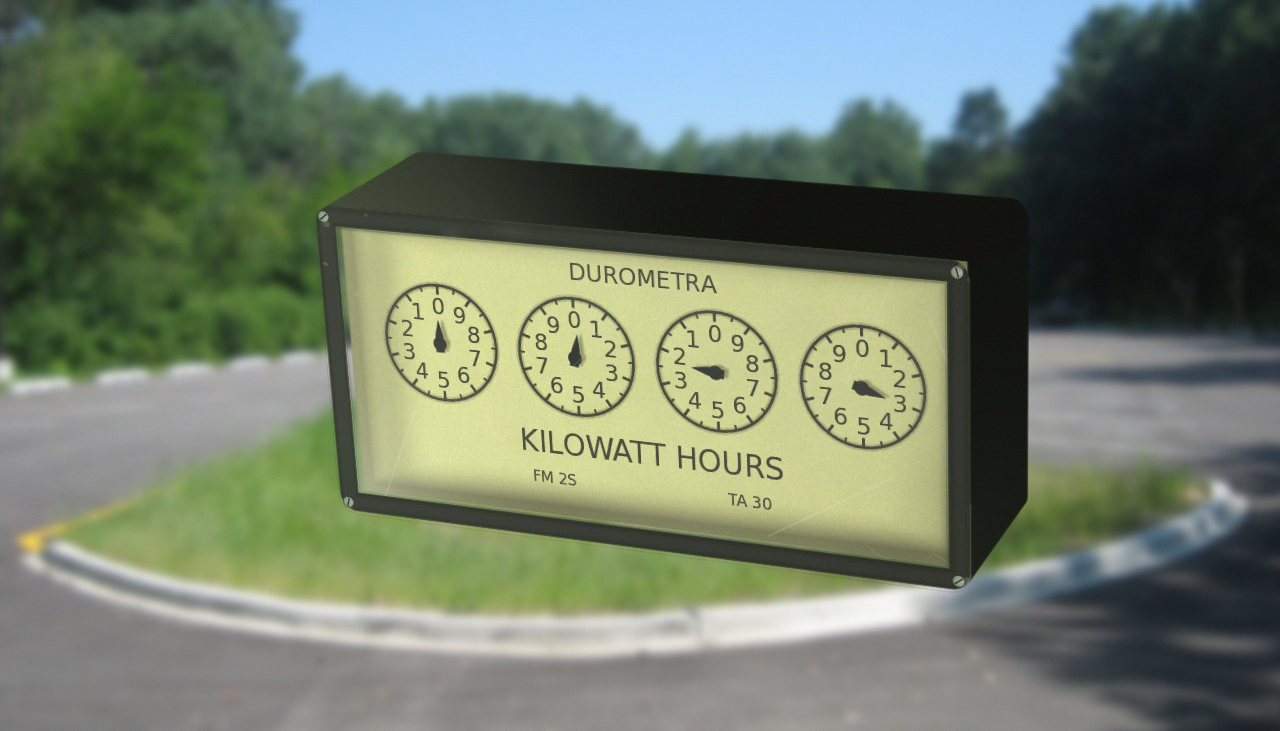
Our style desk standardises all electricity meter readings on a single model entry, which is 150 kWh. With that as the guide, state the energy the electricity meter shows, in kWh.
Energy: 23 kWh
